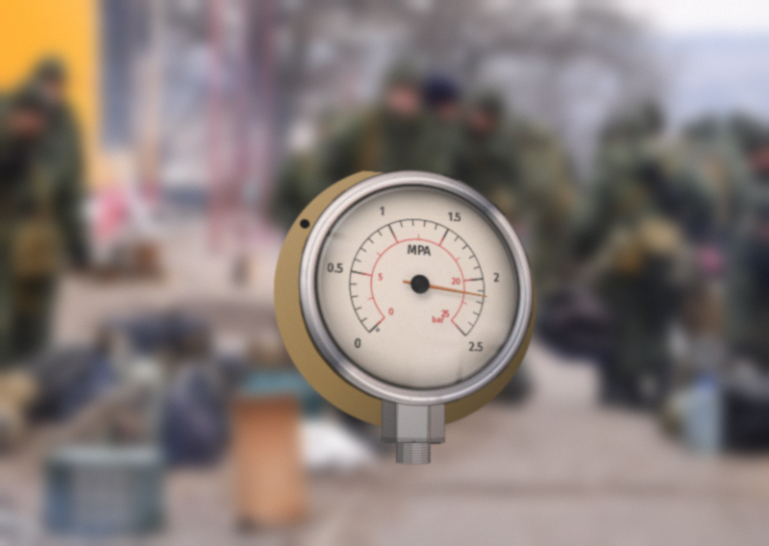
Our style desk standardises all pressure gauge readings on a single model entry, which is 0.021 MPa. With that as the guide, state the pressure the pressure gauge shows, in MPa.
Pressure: 2.15 MPa
